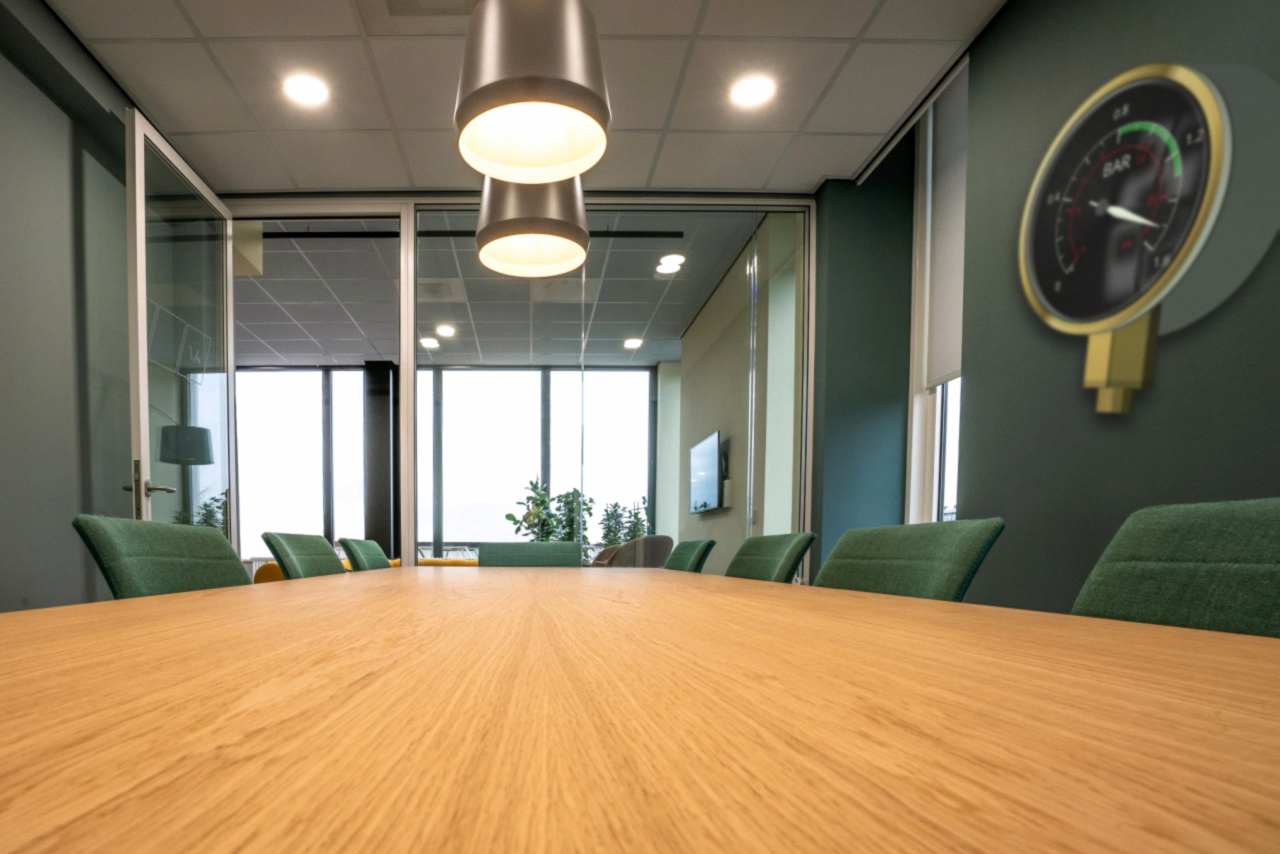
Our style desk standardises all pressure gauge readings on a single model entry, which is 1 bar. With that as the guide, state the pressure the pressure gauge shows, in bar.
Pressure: 1.5 bar
